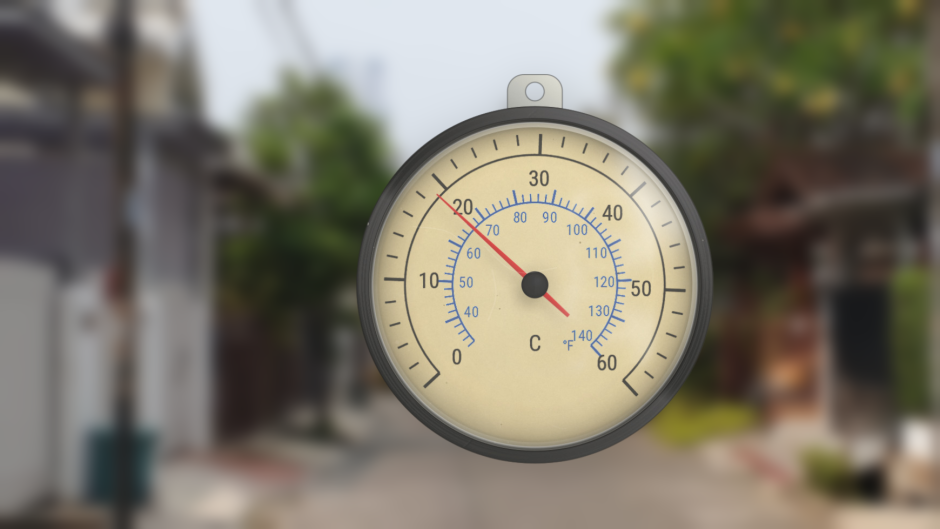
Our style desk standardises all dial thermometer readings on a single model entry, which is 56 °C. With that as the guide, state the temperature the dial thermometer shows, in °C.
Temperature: 19 °C
